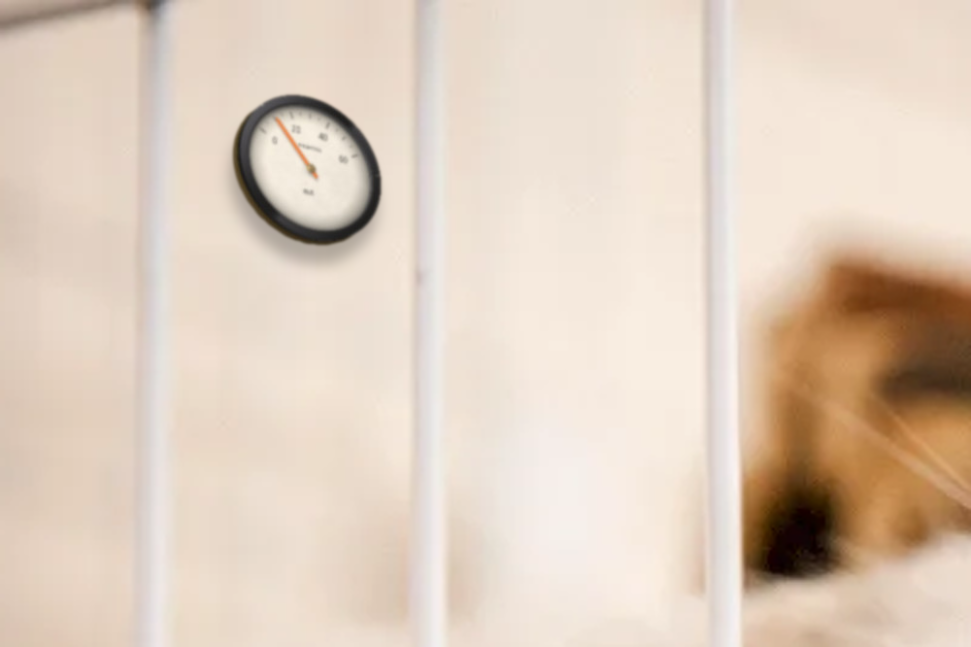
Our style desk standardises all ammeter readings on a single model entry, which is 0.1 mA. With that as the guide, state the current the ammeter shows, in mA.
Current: 10 mA
